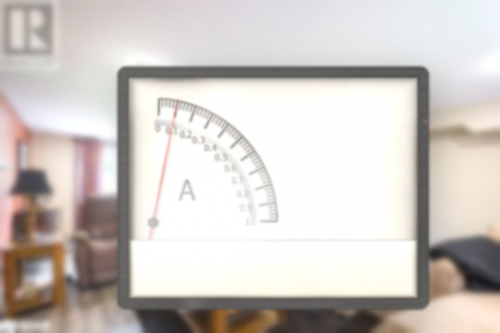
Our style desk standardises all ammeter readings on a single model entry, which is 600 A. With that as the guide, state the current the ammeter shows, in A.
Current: 0.1 A
